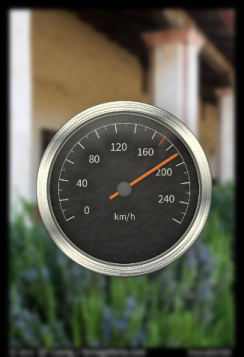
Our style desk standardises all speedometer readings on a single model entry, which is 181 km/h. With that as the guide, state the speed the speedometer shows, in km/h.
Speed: 190 km/h
